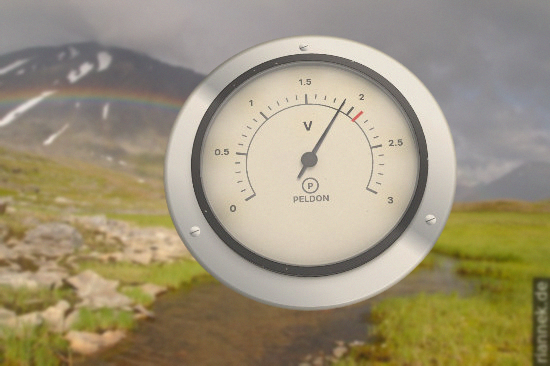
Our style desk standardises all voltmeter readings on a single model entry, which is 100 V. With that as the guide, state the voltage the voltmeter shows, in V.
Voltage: 1.9 V
